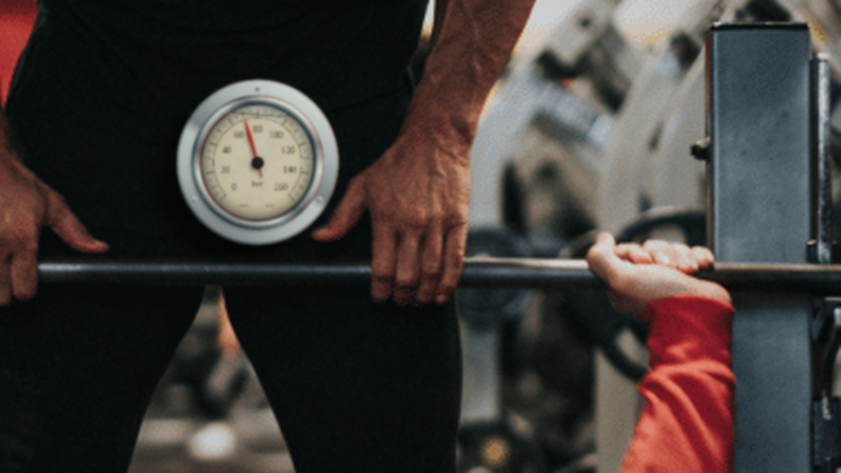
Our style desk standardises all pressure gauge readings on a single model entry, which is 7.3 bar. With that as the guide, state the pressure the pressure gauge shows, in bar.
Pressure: 70 bar
